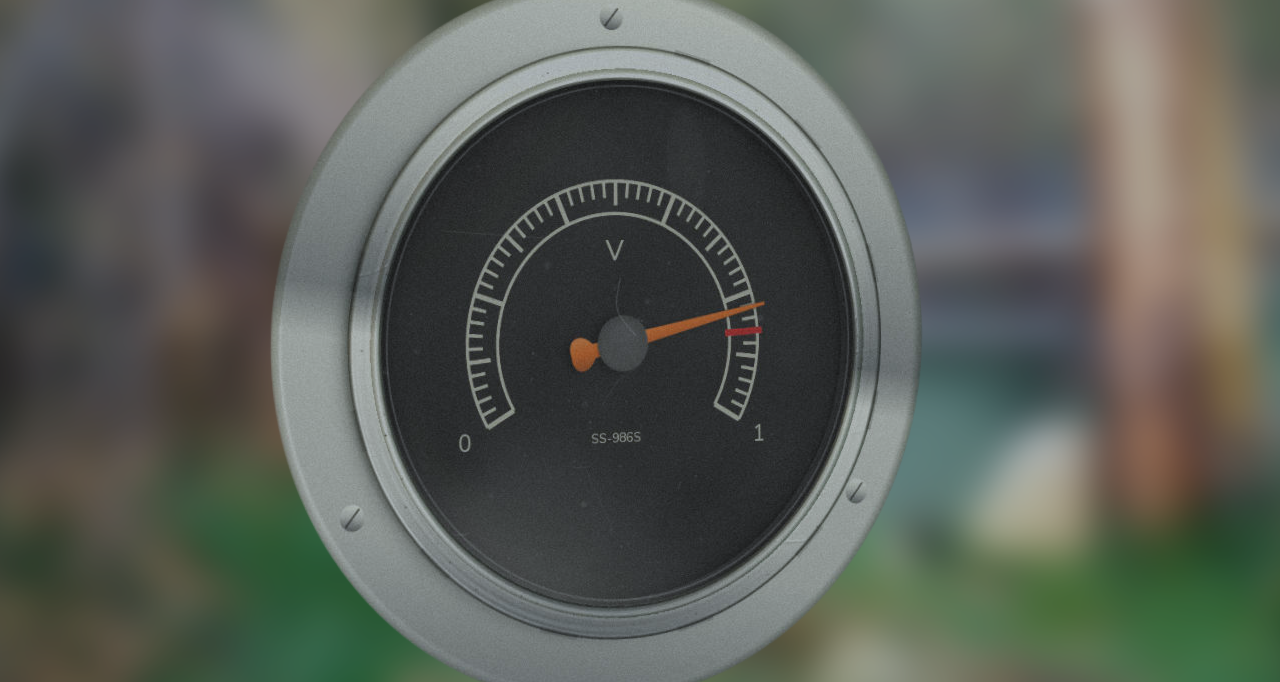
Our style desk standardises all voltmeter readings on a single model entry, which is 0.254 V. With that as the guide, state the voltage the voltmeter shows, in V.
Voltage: 0.82 V
